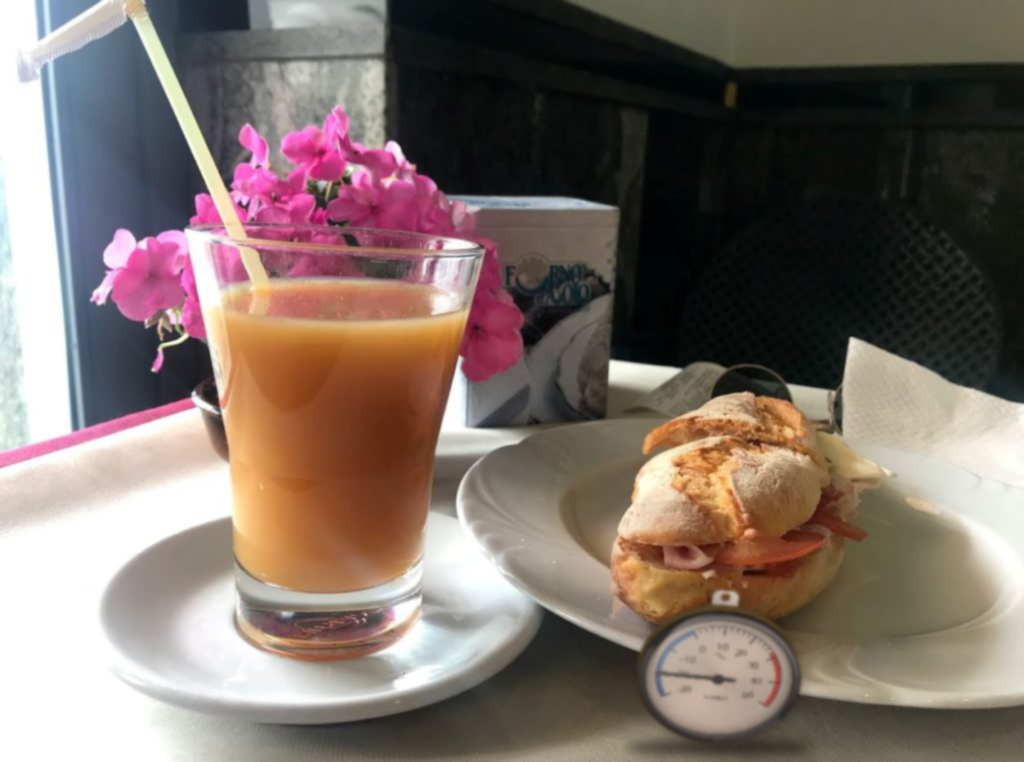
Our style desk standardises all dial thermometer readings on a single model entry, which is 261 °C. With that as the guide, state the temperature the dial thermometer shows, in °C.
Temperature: -20 °C
